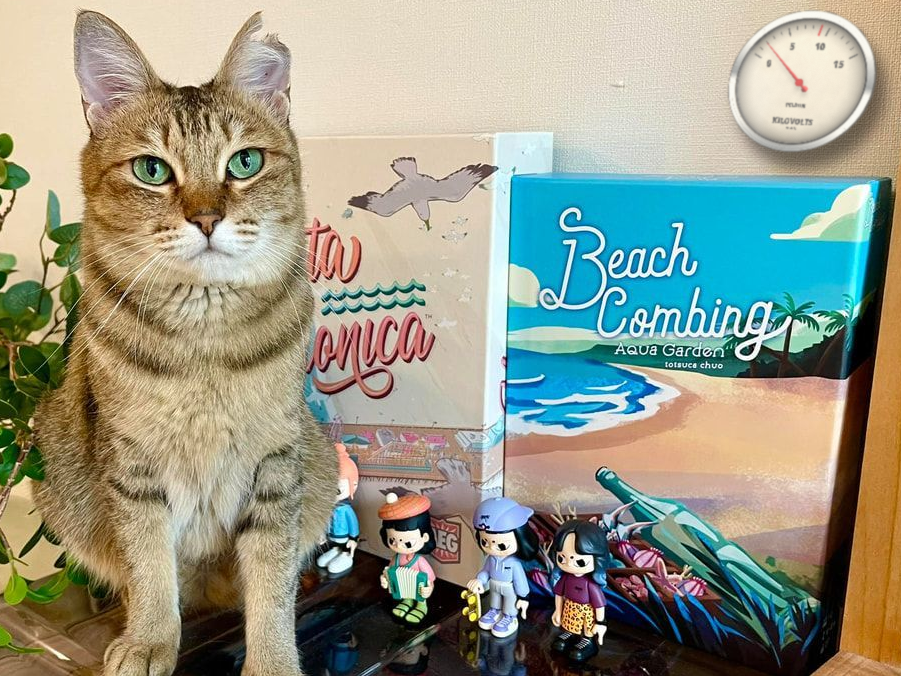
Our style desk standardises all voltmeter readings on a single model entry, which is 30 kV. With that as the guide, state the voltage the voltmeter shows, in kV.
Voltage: 2 kV
